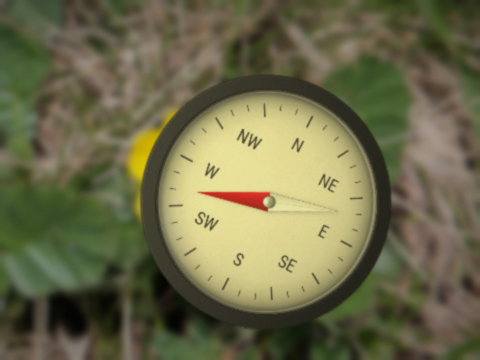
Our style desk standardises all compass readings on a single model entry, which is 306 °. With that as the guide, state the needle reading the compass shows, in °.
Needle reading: 250 °
